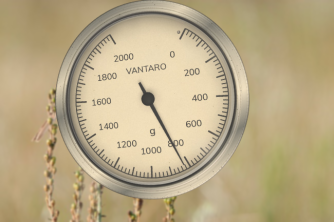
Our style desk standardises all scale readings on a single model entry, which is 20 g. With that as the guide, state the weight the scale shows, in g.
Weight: 820 g
